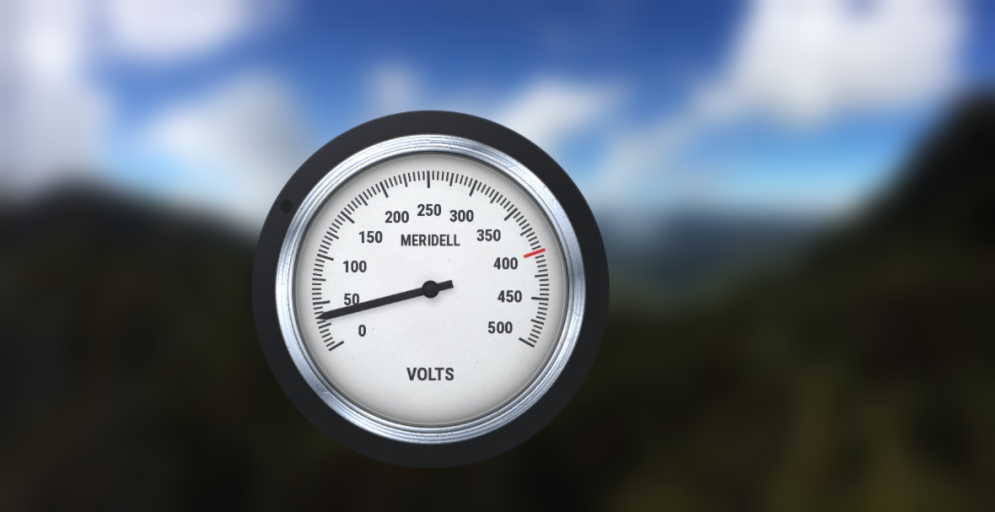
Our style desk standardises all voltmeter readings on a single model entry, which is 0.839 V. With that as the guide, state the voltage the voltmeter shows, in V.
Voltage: 35 V
